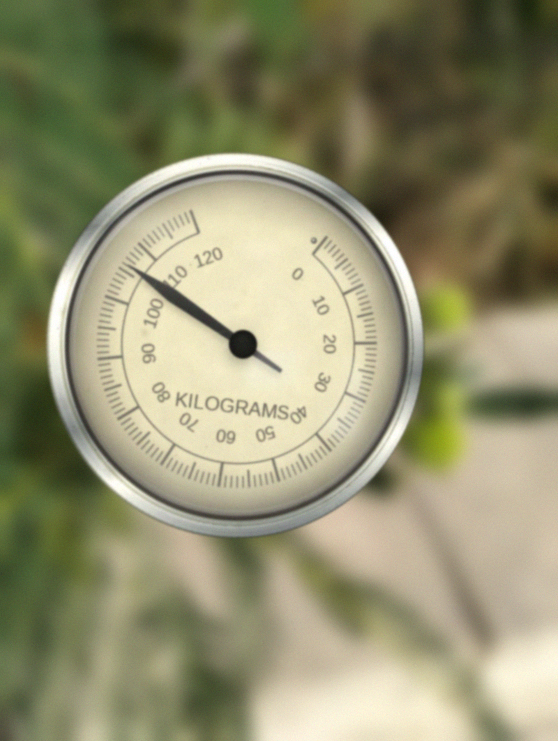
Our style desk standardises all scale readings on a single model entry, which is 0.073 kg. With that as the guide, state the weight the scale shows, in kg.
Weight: 106 kg
